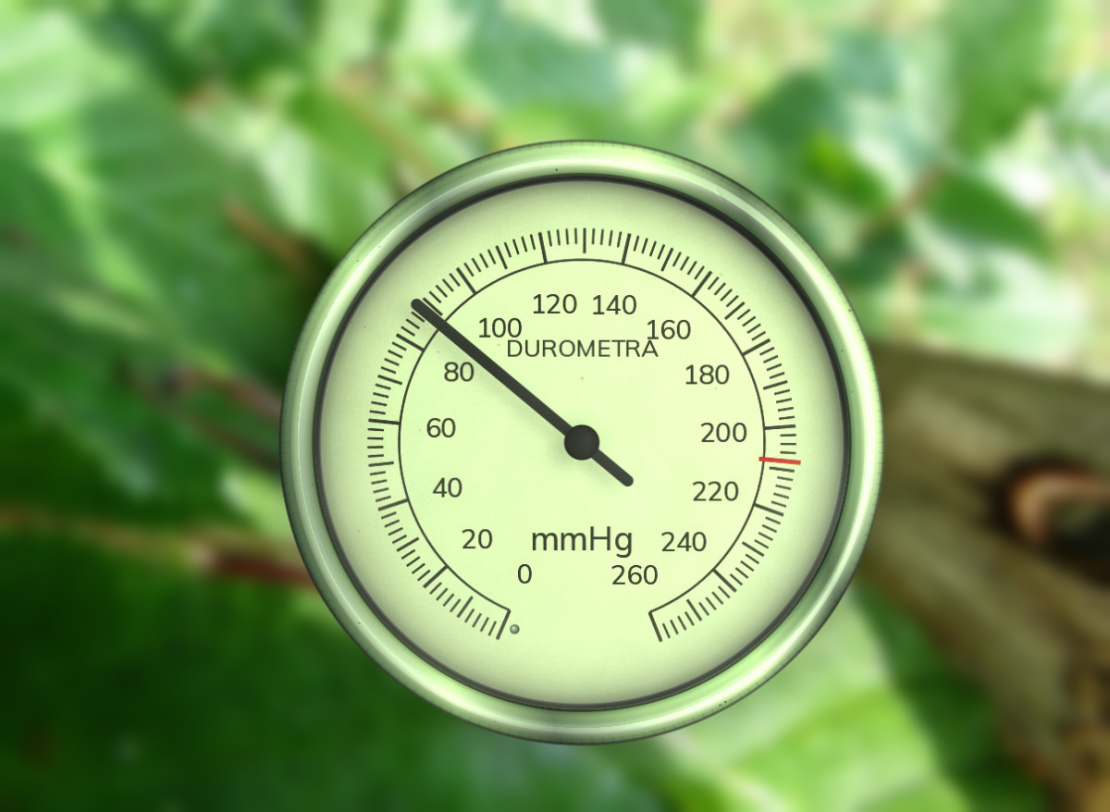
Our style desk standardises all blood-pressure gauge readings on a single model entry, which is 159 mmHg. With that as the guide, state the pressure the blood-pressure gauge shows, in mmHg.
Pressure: 88 mmHg
